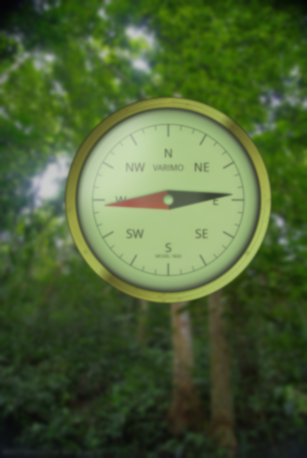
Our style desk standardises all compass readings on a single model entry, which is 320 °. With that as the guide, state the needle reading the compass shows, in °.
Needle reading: 265 °
